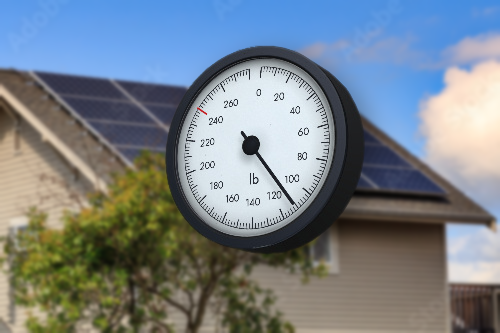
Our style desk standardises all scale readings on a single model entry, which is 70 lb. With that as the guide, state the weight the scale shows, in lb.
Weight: 110 lb
